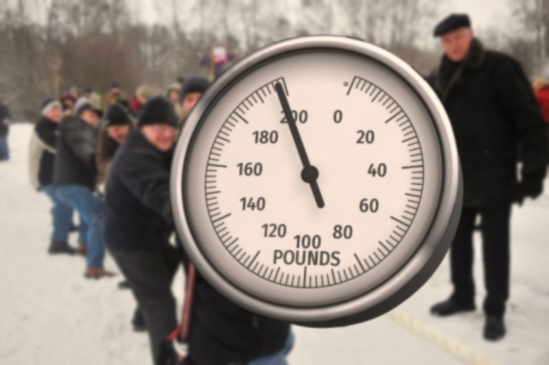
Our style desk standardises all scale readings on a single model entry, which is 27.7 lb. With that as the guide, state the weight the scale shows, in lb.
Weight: 198 lb
